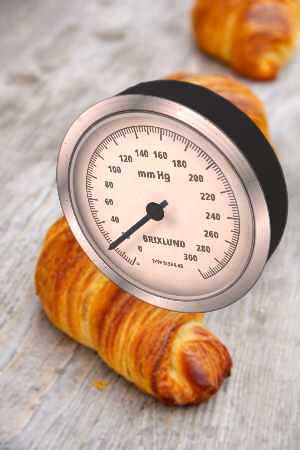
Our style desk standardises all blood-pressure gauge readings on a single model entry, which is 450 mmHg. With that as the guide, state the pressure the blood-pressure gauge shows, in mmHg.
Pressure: 20 mmHg
